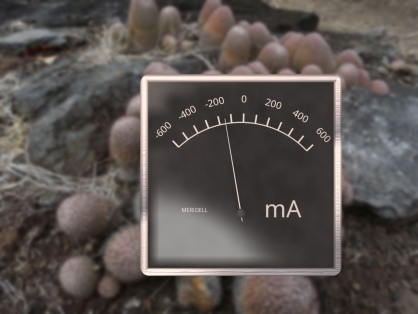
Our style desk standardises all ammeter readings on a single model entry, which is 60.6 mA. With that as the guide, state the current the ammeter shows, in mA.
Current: -150 mA
